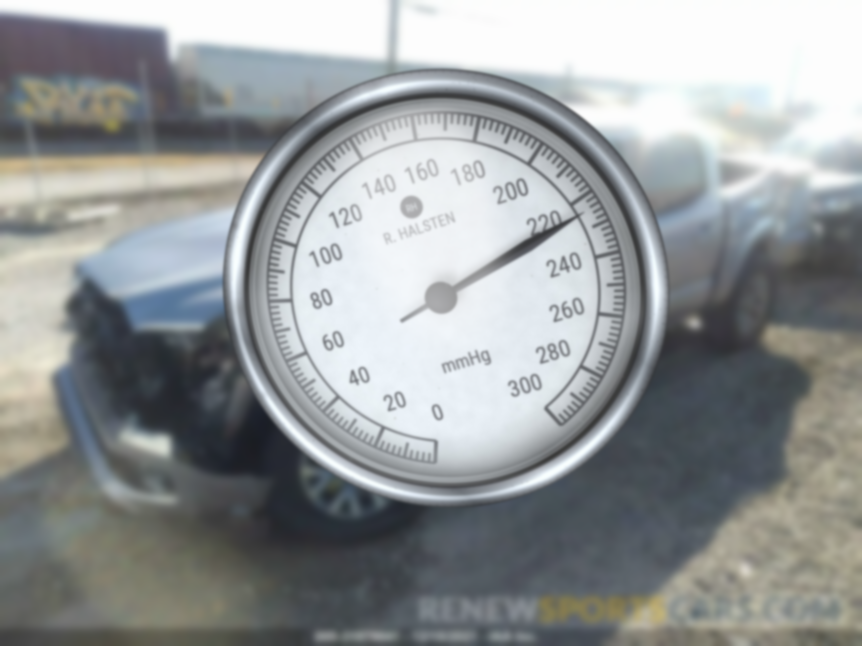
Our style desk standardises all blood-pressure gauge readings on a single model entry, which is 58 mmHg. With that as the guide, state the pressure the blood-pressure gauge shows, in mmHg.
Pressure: 224 mmHg
